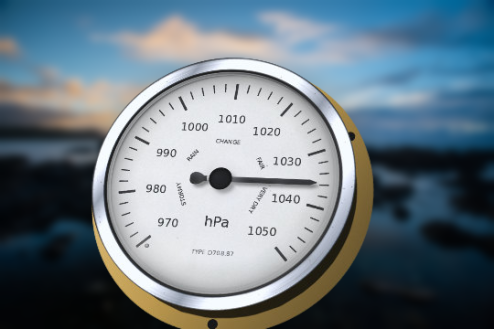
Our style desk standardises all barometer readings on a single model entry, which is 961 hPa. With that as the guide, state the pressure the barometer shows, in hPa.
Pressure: 1036 hPa
